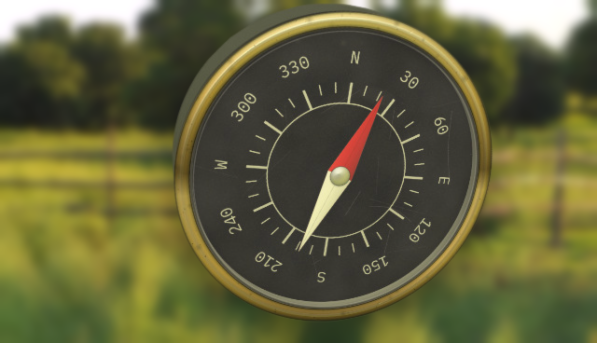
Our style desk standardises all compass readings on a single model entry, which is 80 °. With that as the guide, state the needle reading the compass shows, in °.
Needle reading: 20 °
